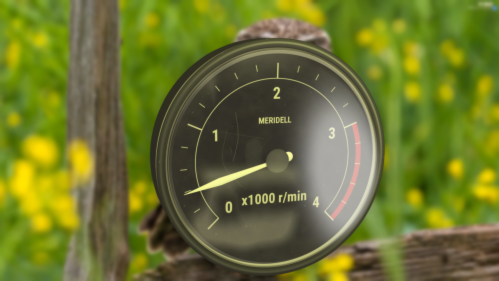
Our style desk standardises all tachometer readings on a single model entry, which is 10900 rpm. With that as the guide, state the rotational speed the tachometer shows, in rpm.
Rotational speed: 400 rpm
